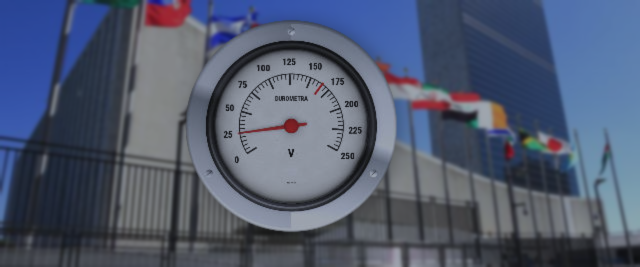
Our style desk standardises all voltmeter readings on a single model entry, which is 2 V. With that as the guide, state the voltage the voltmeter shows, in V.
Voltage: 25 V
